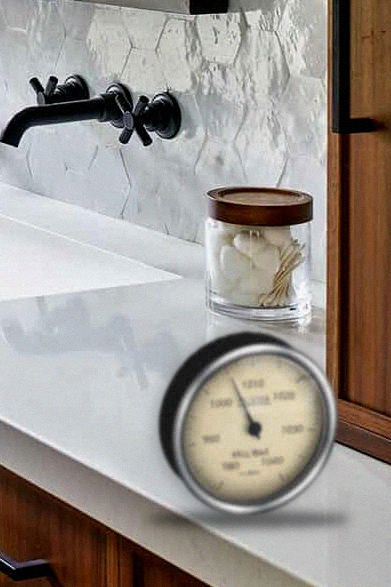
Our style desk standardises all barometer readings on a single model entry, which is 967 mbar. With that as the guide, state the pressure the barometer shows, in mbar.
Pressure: 1005 mbar
